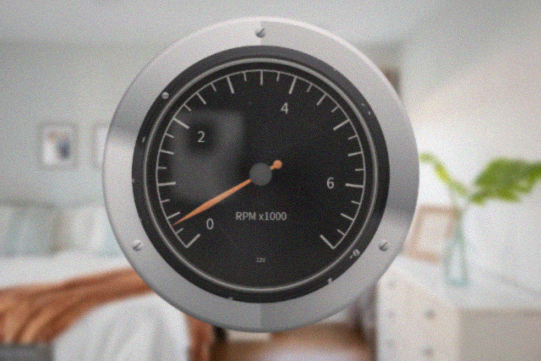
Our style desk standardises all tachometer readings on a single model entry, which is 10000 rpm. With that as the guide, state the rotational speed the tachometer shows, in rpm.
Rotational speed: 375 rpm
